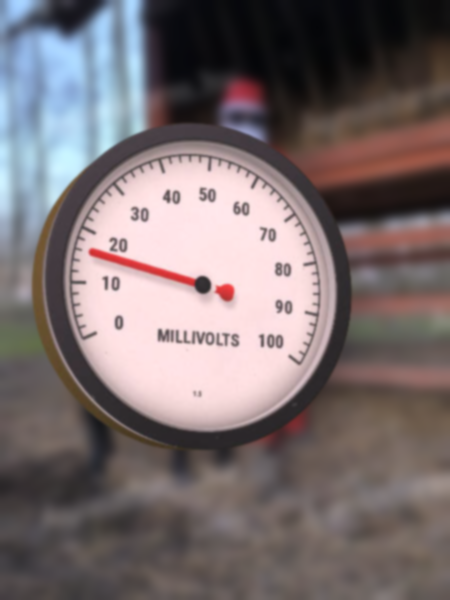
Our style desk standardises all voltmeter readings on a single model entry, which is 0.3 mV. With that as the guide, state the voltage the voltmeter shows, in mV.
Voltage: 16 mV
